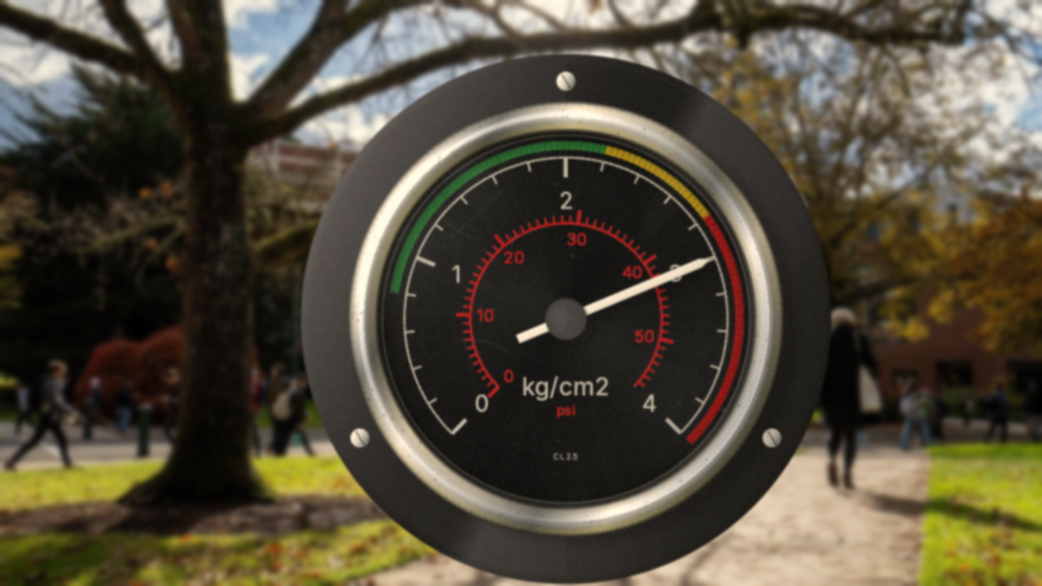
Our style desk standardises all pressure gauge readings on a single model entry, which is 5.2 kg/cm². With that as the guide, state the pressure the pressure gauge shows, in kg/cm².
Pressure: 3 kg/cm²
